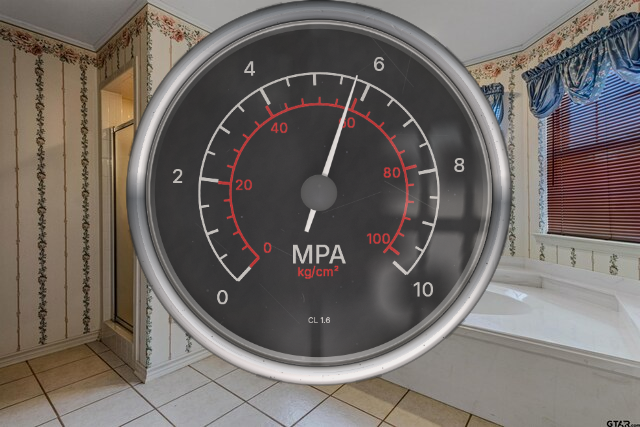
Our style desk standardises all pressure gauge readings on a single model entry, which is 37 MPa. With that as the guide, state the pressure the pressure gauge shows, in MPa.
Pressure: 5.75 MPa
